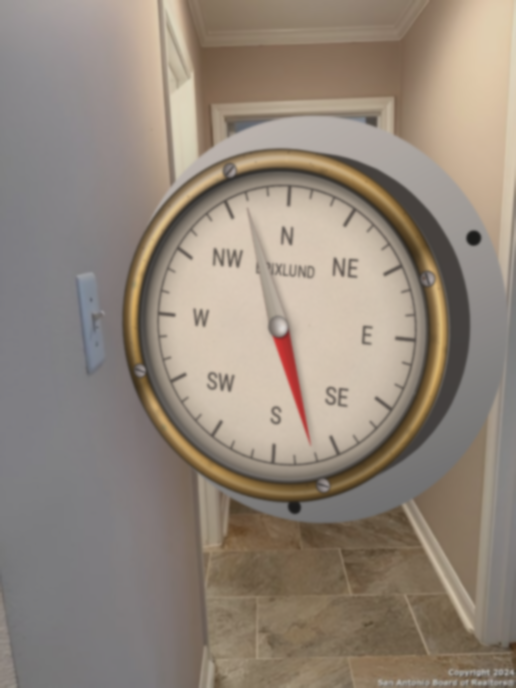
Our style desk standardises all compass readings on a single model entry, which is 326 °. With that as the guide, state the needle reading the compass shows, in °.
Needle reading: 160 °
